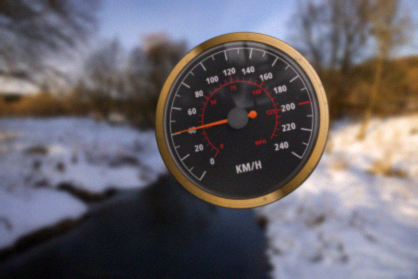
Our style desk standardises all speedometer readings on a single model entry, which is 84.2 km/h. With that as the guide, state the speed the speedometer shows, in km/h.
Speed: 40 km/h
